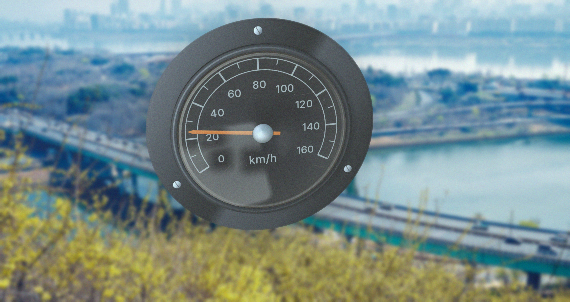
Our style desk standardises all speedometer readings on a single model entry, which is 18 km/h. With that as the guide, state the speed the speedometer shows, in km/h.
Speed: 25 km/h
